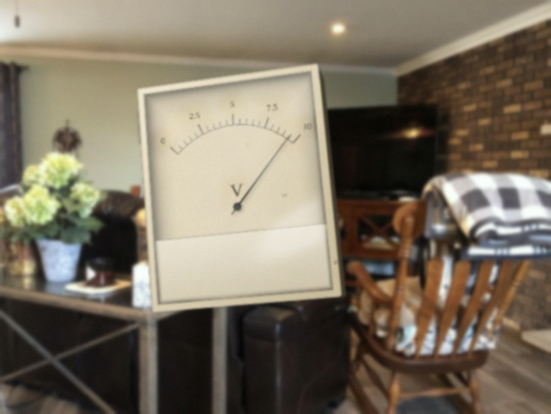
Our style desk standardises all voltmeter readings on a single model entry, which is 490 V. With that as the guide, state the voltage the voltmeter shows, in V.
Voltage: 9.5 V
